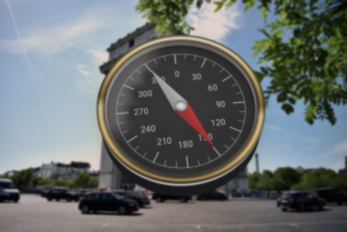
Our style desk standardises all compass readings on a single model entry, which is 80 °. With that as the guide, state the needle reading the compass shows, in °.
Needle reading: 150 °
